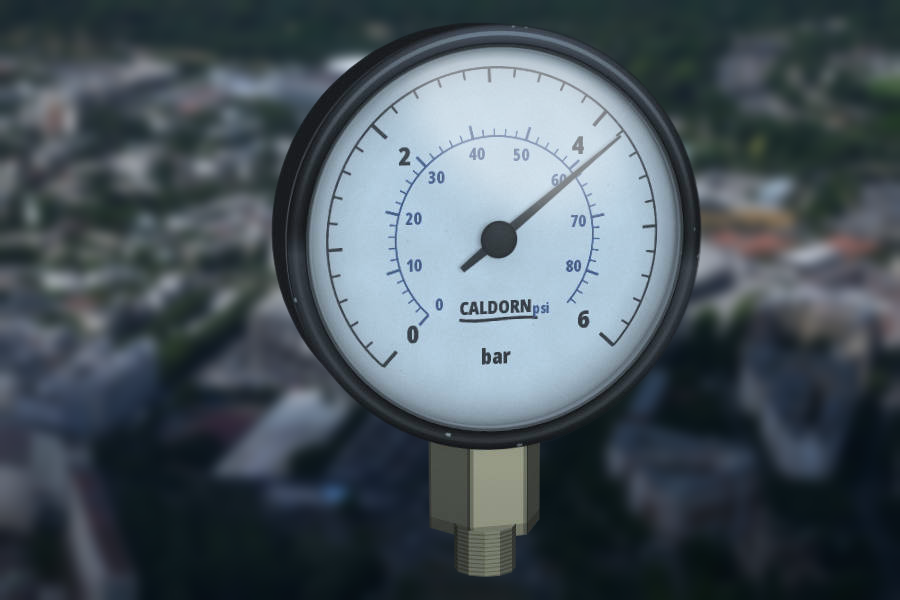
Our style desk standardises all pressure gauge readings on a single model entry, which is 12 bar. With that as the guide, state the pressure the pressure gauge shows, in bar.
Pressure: 4.2 bar
